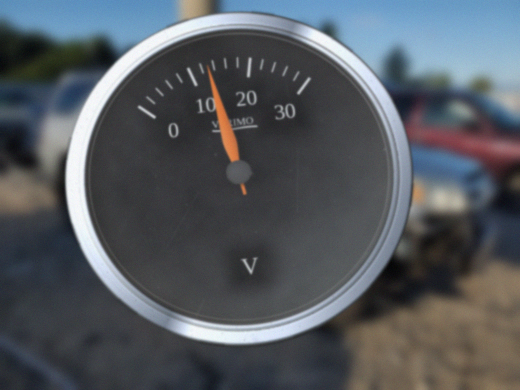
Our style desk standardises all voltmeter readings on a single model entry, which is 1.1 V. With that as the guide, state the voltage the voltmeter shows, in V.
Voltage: 13 V
